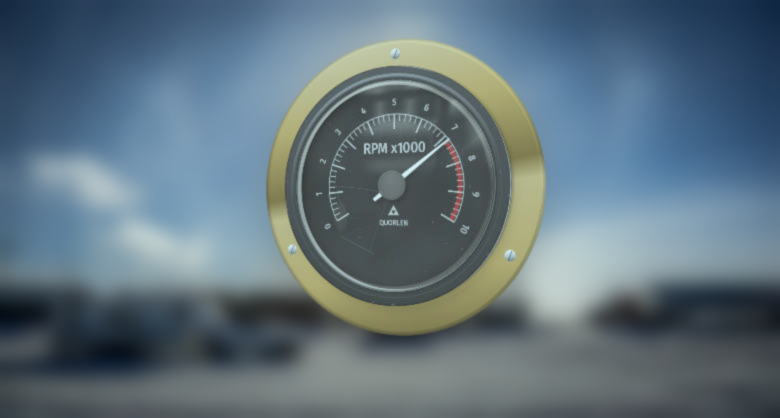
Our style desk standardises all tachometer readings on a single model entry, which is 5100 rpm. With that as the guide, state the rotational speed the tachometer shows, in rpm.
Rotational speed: 7200 rpm
